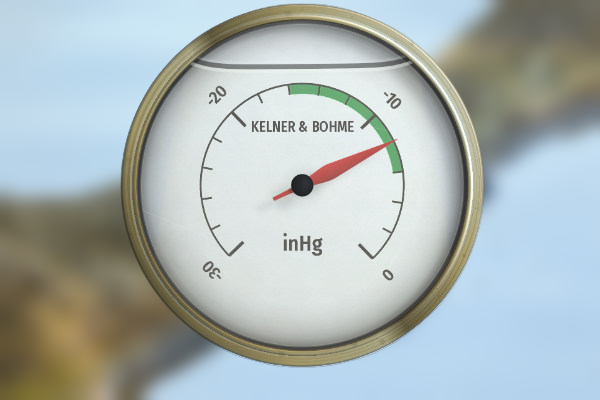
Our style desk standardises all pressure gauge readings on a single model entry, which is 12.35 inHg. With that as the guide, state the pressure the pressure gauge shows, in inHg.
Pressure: -8 inHg
